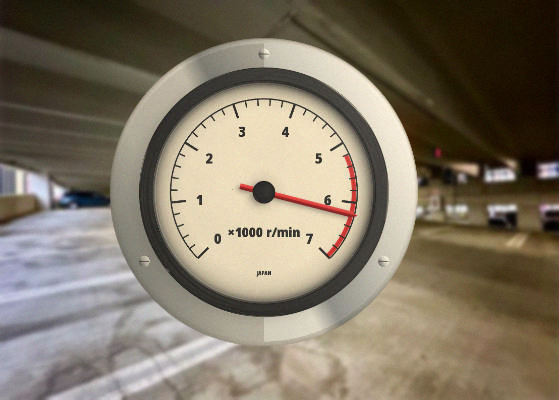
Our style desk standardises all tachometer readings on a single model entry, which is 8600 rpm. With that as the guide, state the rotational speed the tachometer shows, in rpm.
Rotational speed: 6200 rpm
